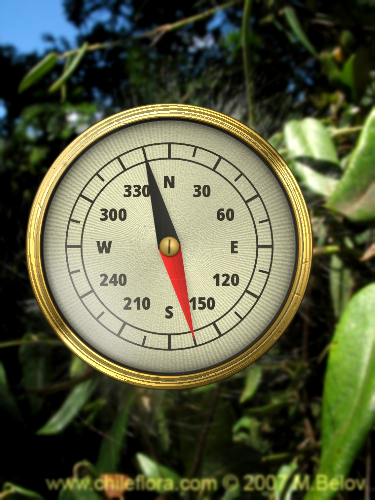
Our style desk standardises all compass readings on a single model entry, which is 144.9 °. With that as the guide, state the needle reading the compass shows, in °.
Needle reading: 165 °
